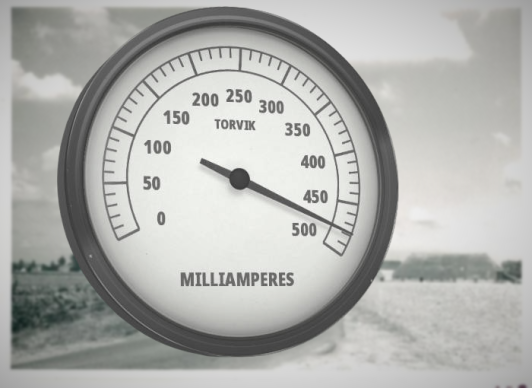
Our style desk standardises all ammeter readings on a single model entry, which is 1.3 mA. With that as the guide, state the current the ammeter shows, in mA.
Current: 480 mA
